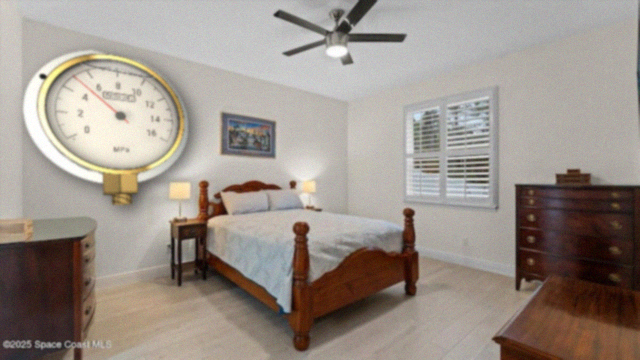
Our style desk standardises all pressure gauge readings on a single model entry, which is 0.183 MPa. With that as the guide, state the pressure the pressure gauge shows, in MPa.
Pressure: 5 MPa
